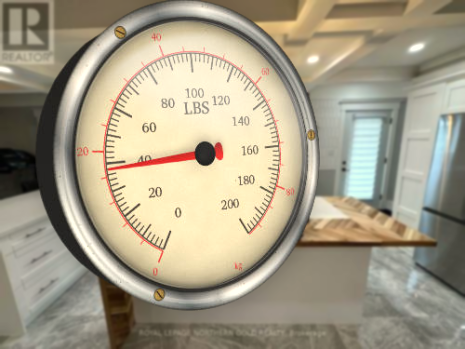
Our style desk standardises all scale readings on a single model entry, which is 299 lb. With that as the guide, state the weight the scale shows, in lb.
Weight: 38 lb
